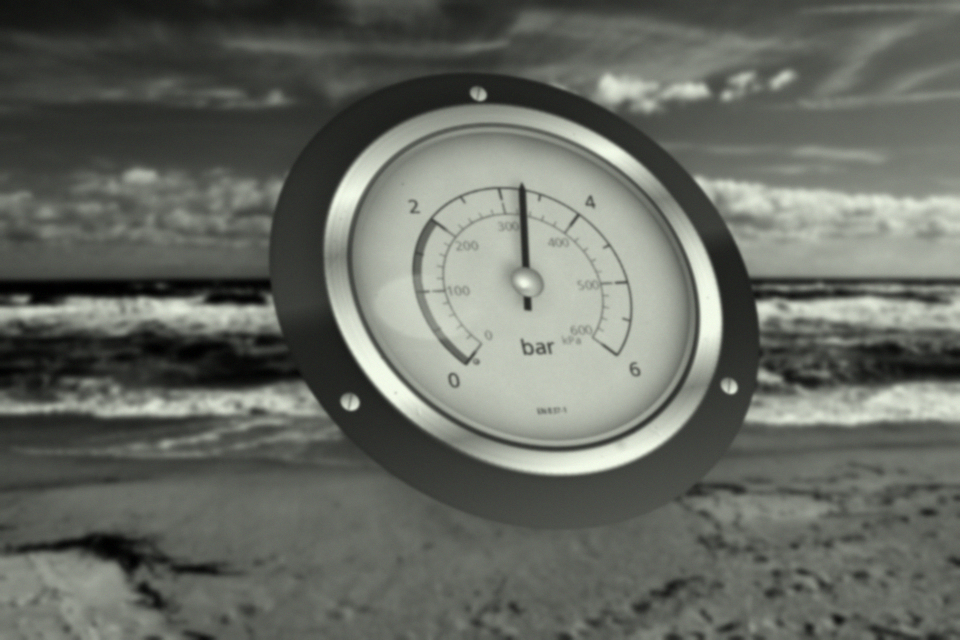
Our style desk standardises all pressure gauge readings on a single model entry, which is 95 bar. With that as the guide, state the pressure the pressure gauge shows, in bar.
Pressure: 3.25 bar
